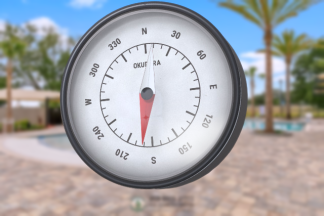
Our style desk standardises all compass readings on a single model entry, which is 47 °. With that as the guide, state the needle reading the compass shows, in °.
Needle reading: 190 °
